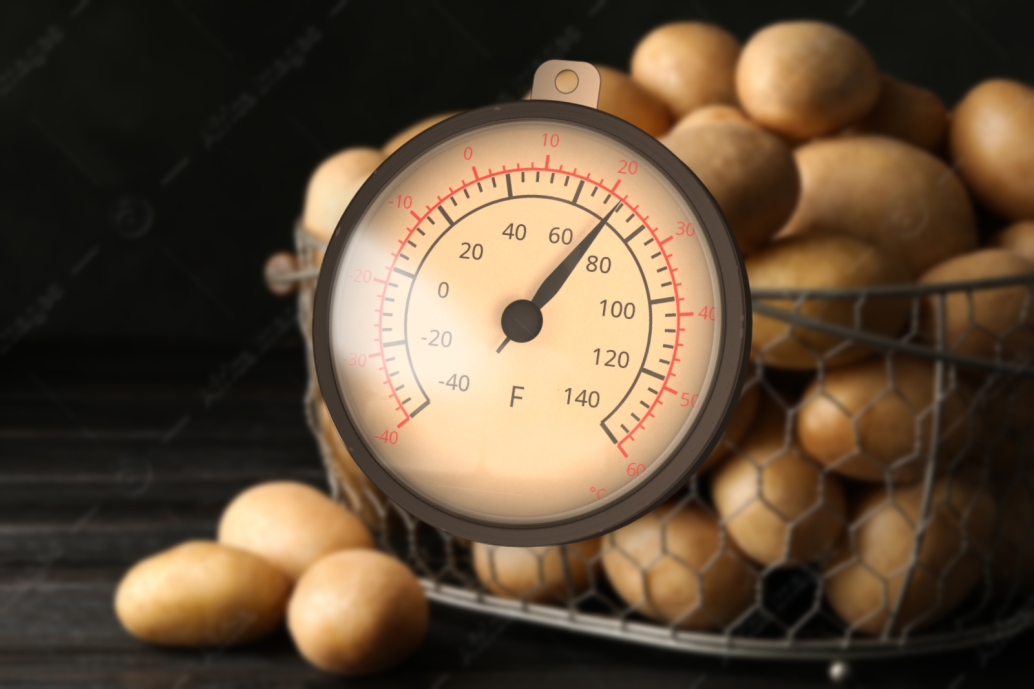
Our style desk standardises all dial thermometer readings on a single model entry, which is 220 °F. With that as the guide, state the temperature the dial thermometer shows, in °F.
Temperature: 72 °F
